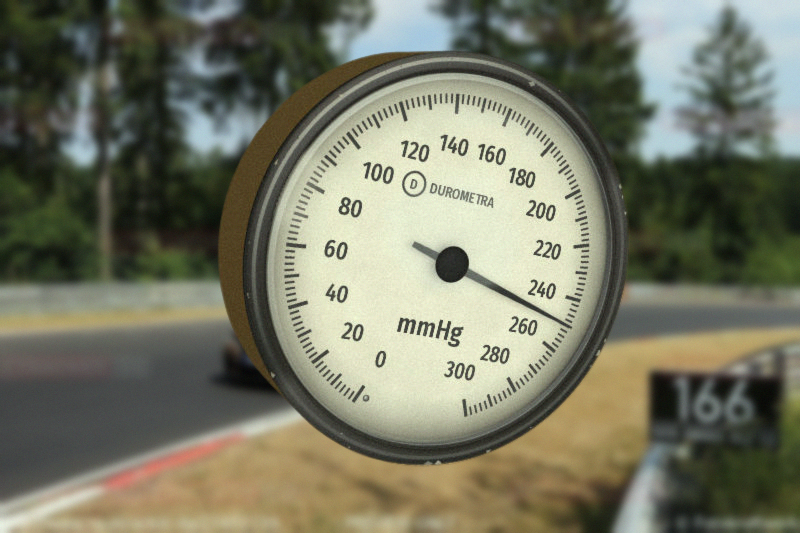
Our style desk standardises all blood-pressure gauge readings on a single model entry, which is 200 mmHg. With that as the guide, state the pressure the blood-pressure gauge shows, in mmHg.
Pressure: 250 mmHg
